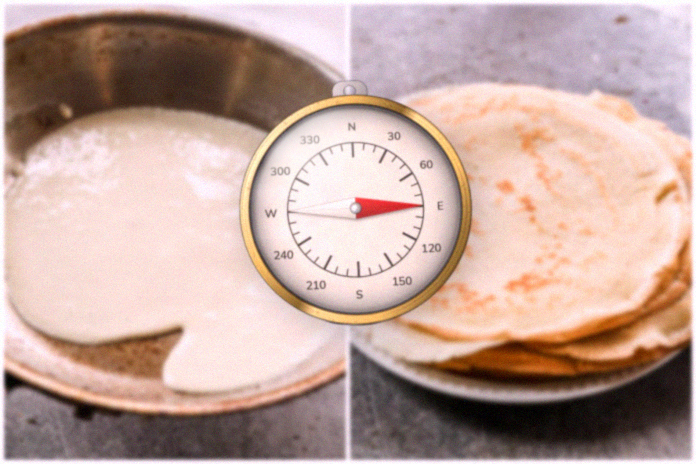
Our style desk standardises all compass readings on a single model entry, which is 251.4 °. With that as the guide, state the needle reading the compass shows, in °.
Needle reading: 90 °
